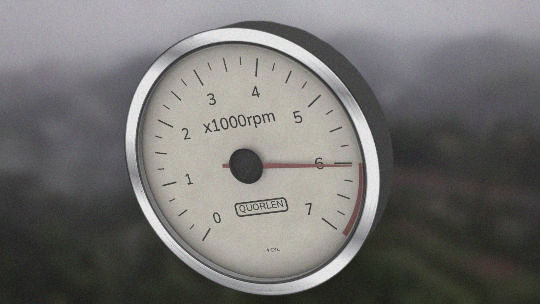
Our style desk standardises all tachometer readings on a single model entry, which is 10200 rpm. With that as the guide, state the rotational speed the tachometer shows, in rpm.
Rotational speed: 6000 rpm
